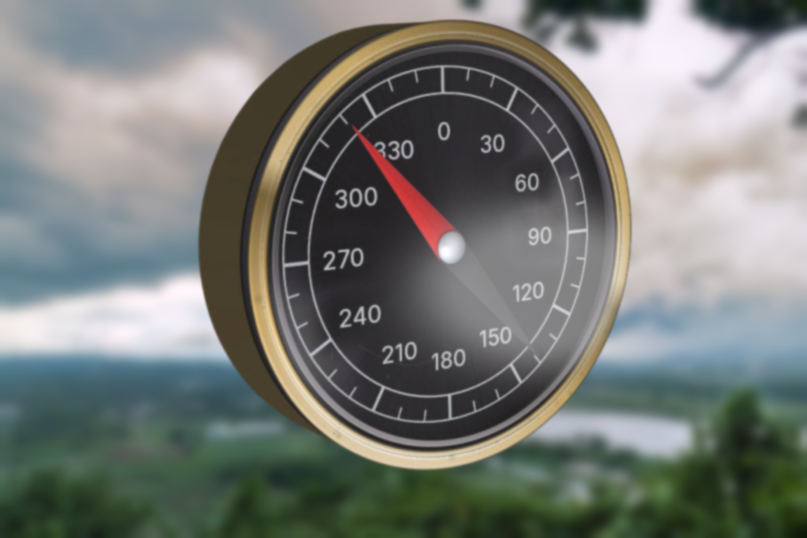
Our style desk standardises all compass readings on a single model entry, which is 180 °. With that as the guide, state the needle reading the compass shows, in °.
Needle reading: 320 °
